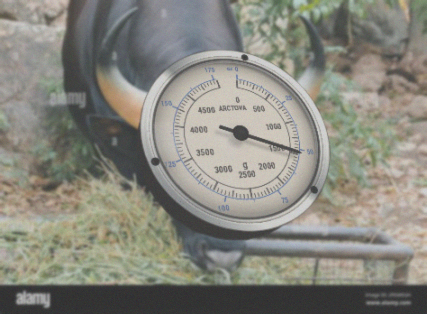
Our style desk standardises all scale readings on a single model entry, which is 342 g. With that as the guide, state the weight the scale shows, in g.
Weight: 1500 g
